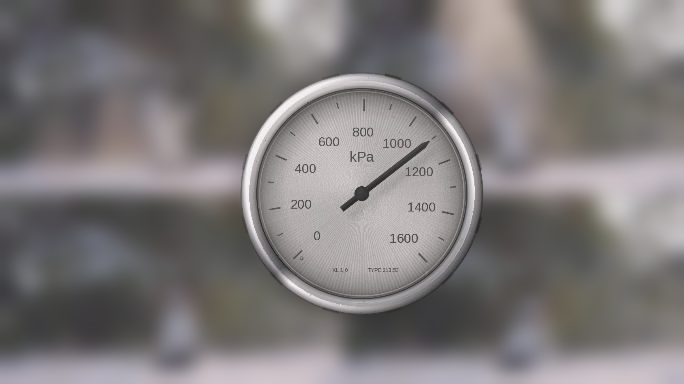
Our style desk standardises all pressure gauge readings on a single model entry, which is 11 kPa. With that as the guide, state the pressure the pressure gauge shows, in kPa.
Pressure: 1100 kPa
